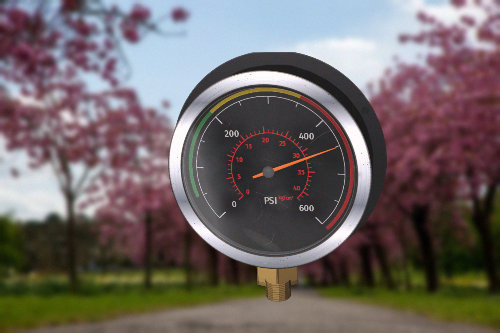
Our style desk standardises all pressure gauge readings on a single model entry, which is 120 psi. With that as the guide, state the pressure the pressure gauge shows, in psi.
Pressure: 450 psi
